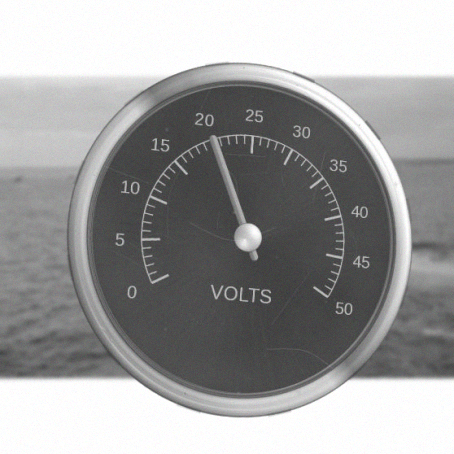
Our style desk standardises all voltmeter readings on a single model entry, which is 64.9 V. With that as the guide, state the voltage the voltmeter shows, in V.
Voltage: 20 V
